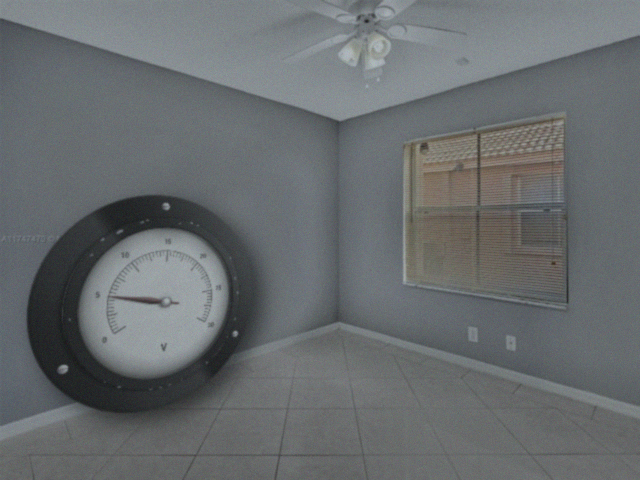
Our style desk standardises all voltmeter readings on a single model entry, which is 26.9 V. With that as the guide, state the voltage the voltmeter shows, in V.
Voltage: 5 V
